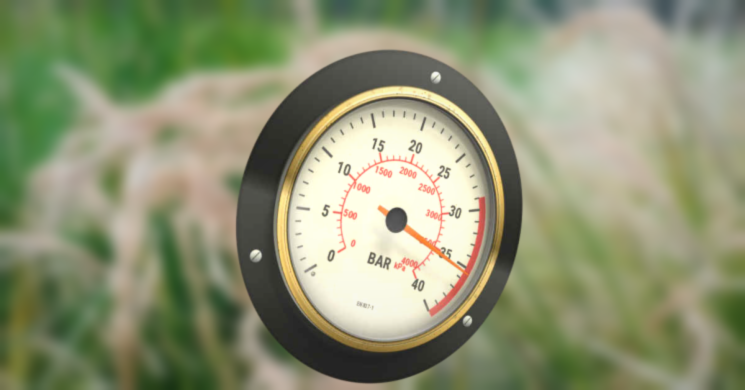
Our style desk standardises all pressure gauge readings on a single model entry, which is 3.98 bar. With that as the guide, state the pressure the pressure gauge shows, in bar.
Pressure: 35.5 bar
